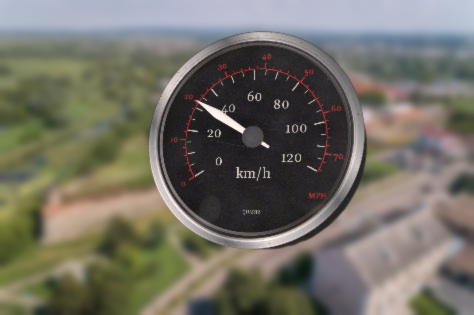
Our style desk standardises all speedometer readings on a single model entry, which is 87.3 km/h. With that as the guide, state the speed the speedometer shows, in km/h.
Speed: 32.5 km/h
